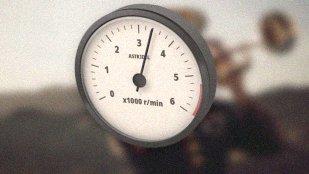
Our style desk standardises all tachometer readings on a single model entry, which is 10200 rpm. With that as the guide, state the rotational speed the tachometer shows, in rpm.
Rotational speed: 3400 rpm
